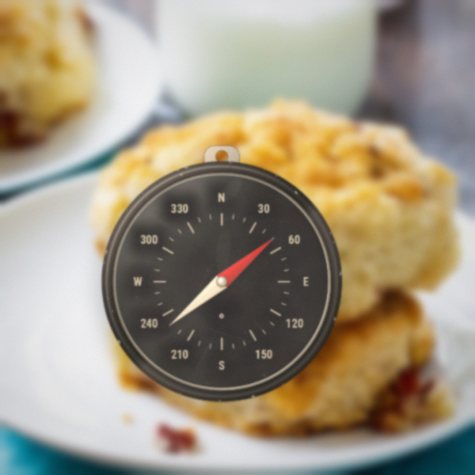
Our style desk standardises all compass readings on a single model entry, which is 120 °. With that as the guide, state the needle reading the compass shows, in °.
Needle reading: 50 °
